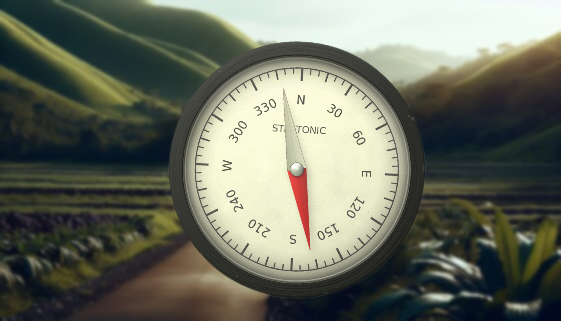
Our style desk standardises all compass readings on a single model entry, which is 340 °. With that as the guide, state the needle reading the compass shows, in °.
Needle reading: 167.5 °
